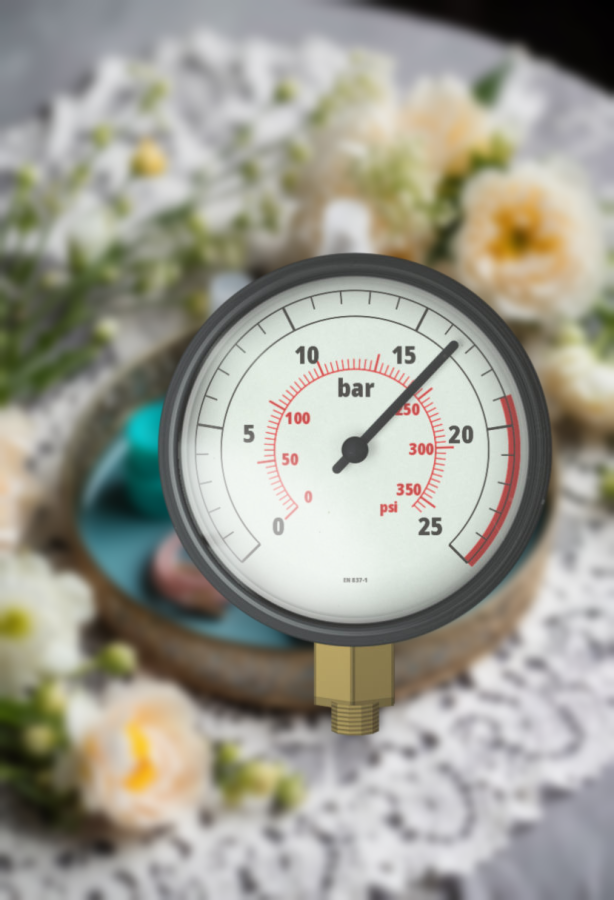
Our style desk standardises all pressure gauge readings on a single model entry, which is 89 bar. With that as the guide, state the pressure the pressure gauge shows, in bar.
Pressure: 16.5 bar
